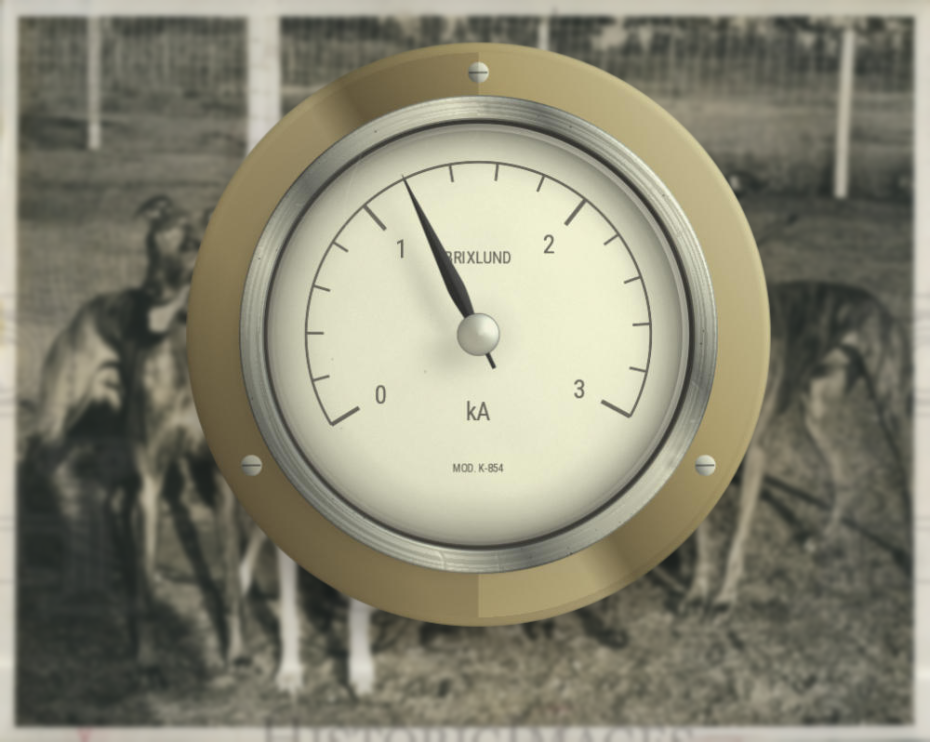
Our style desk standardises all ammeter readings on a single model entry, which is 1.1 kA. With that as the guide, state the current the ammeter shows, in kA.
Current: 1.2 kA
